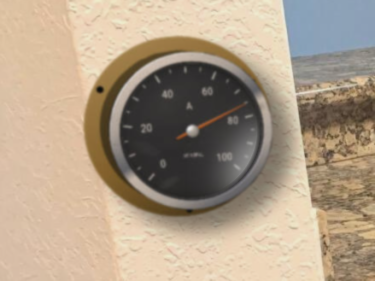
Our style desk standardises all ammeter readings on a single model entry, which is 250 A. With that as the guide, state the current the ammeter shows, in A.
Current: 75 A
